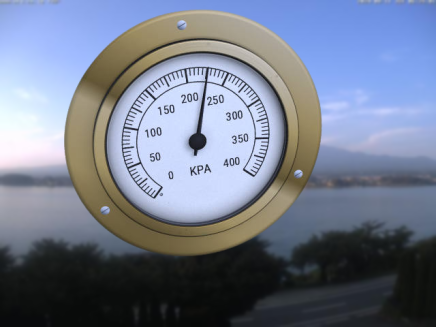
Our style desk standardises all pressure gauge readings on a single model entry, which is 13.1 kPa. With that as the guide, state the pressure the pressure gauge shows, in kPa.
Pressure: 225 kPa
